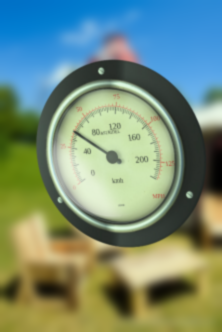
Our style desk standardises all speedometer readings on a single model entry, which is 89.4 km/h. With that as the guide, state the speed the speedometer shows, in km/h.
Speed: 60 km/h
